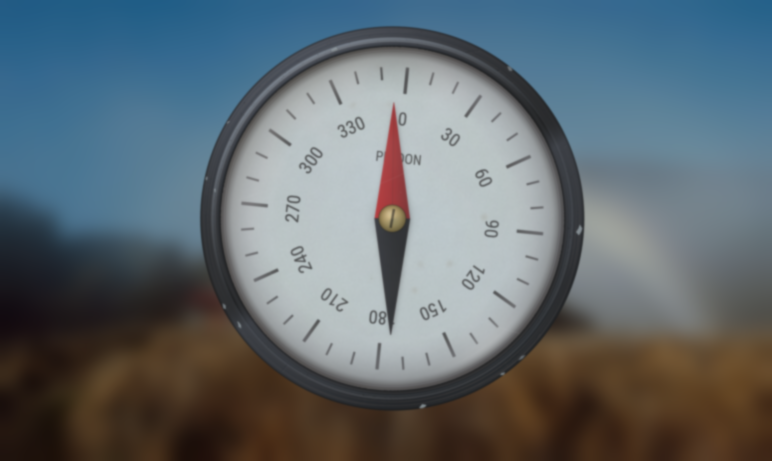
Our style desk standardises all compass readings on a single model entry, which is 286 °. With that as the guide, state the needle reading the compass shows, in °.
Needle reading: 355 °
